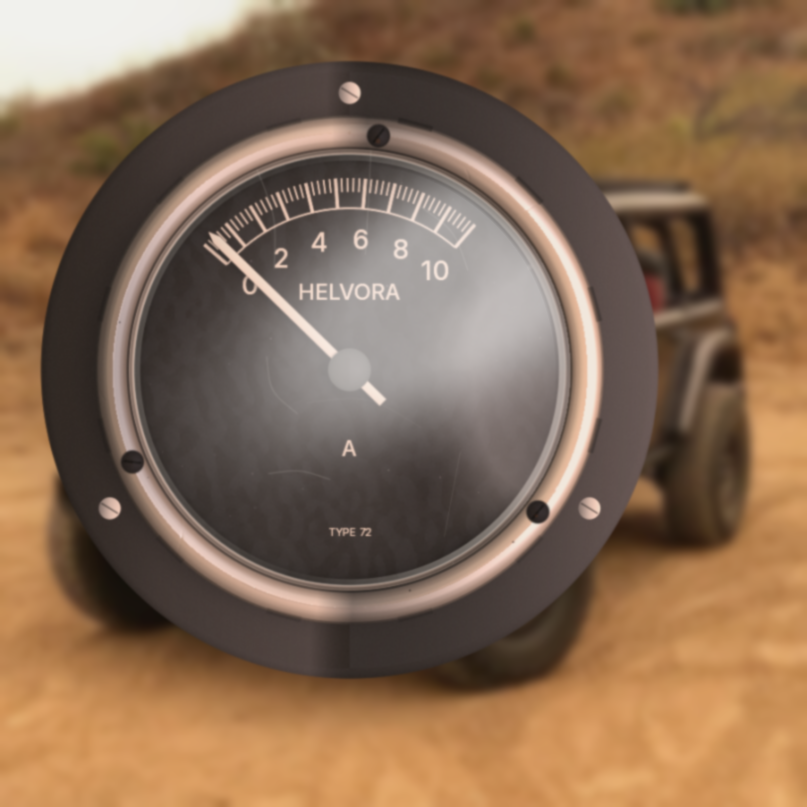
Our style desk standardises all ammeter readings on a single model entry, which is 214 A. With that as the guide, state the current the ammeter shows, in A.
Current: 0.4 A
